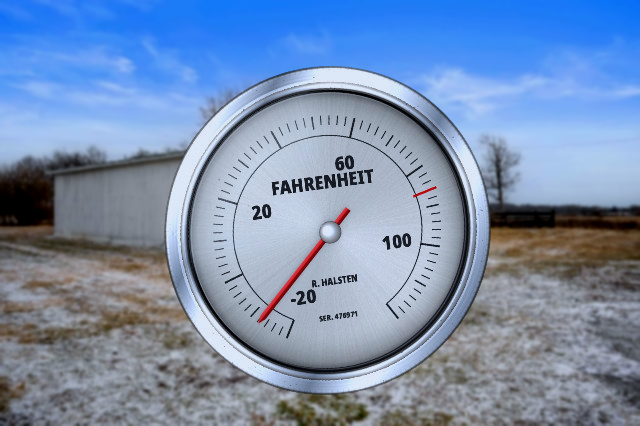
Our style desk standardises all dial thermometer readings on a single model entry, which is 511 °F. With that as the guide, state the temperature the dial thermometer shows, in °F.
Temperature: -12 °F
